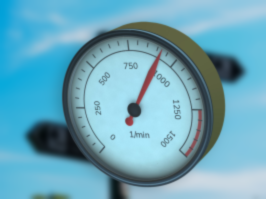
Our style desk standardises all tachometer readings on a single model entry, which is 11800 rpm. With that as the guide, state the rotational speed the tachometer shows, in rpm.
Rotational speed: 925 rpm
